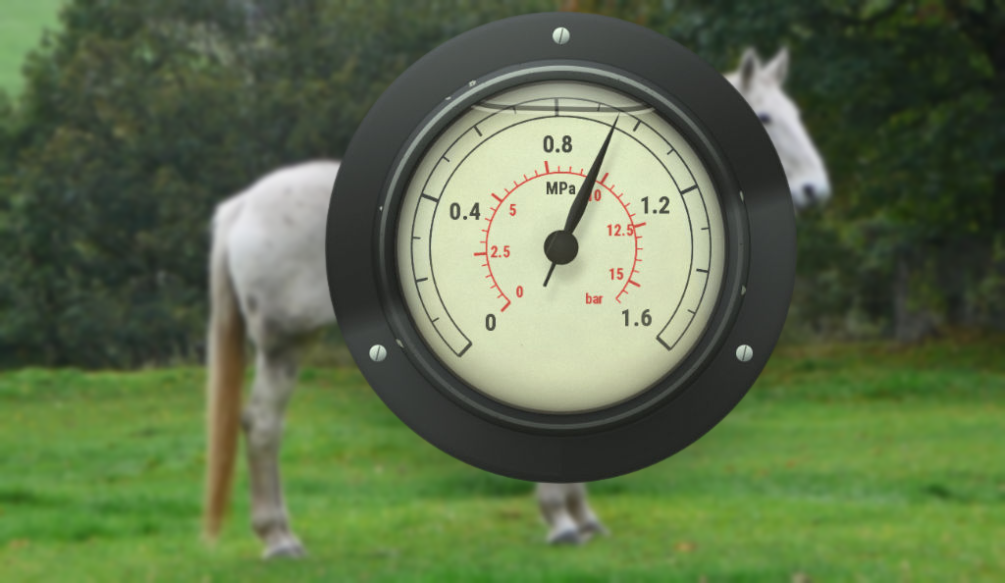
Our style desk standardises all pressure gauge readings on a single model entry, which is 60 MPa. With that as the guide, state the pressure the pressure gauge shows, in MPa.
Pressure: 0.95 MPa
